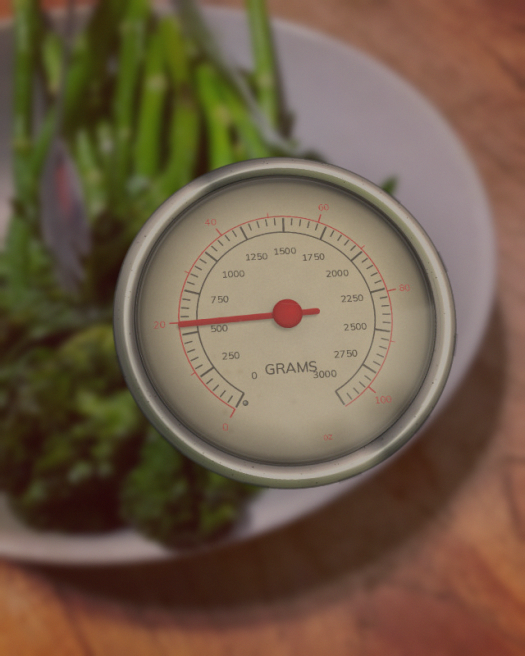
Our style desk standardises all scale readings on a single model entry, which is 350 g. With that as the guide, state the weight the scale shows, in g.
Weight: 550 g
